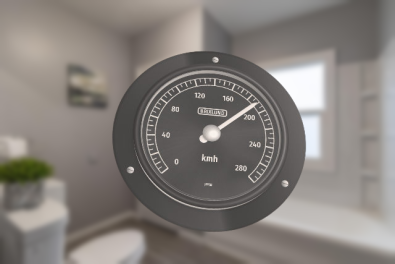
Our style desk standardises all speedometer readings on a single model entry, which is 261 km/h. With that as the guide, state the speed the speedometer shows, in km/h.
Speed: 190 km/h
